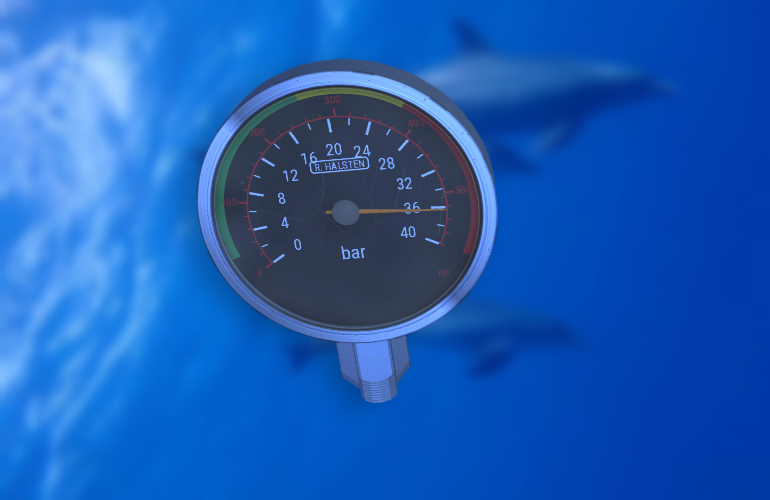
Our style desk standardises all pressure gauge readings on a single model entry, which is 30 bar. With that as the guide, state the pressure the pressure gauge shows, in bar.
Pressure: 36 bar
